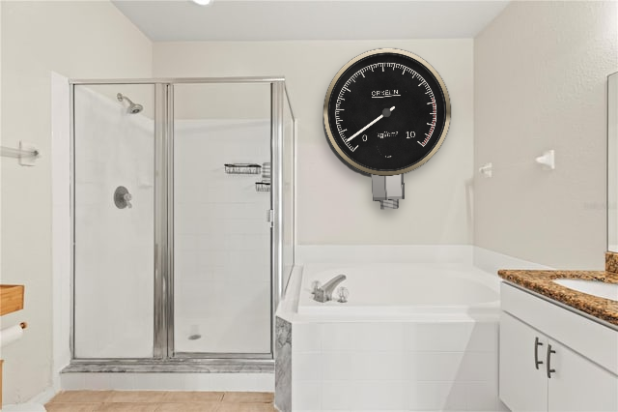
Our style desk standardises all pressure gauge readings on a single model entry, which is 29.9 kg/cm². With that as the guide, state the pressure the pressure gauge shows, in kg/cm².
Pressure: 0.5 kg/cm²
